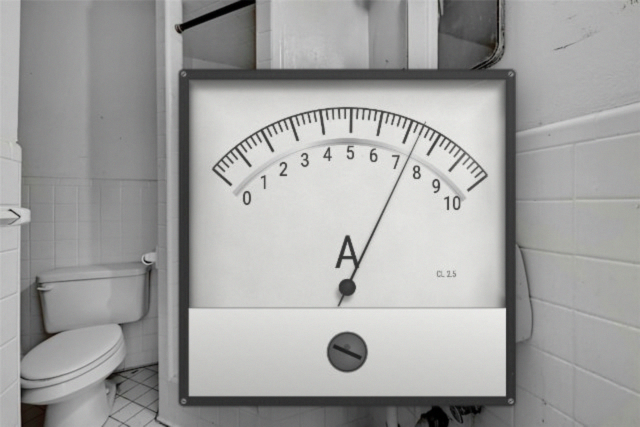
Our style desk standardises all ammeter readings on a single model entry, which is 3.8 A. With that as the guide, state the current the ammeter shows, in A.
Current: 7.4 A
